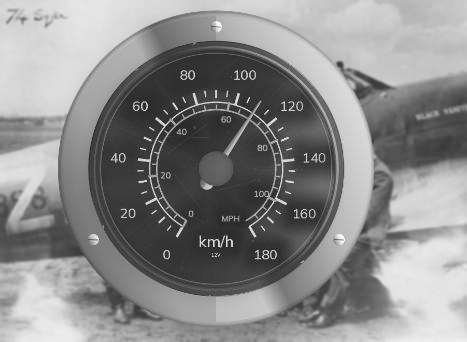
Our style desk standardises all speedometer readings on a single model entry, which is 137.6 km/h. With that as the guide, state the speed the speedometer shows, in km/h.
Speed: 110 km/h
